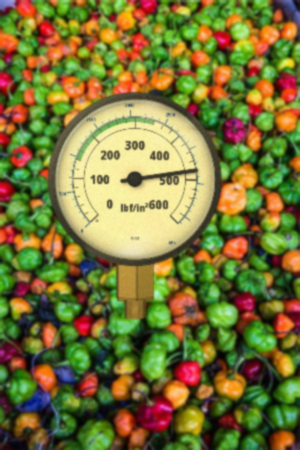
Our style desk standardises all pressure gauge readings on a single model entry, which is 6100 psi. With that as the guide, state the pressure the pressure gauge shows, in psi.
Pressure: 480 psi
